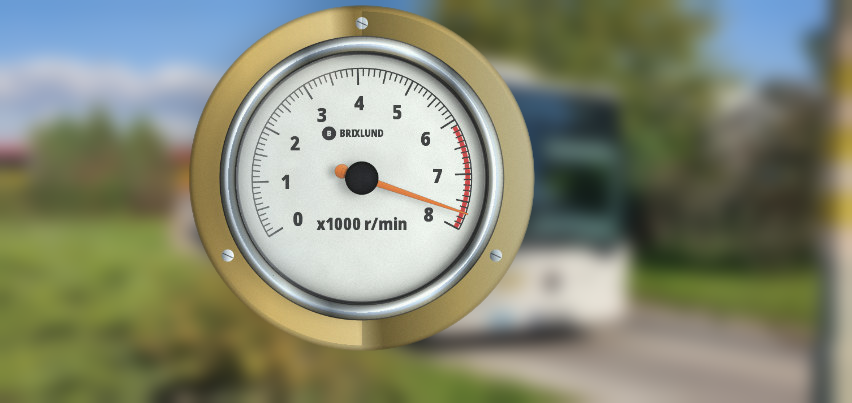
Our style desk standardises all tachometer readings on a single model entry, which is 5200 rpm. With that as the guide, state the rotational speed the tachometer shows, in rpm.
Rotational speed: 7700 rpm
